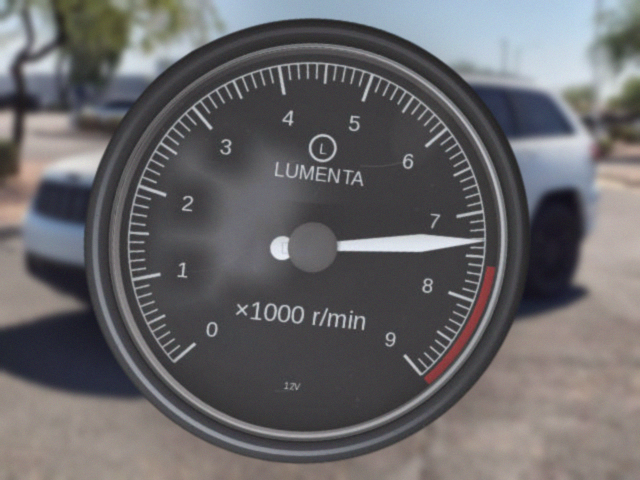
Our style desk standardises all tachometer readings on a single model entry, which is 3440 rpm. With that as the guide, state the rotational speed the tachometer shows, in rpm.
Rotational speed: 7300 rpm
